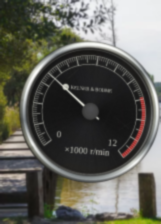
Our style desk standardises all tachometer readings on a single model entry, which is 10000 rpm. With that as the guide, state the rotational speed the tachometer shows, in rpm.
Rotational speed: 3500 rpm
